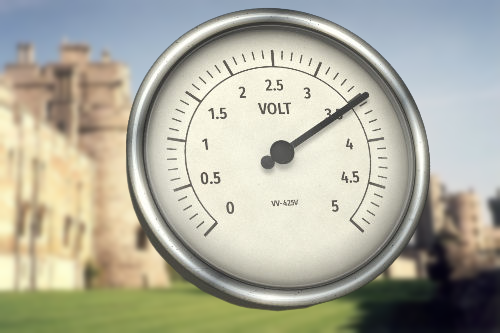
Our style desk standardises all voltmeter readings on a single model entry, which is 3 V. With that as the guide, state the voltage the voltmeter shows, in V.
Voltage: 3.55 V
